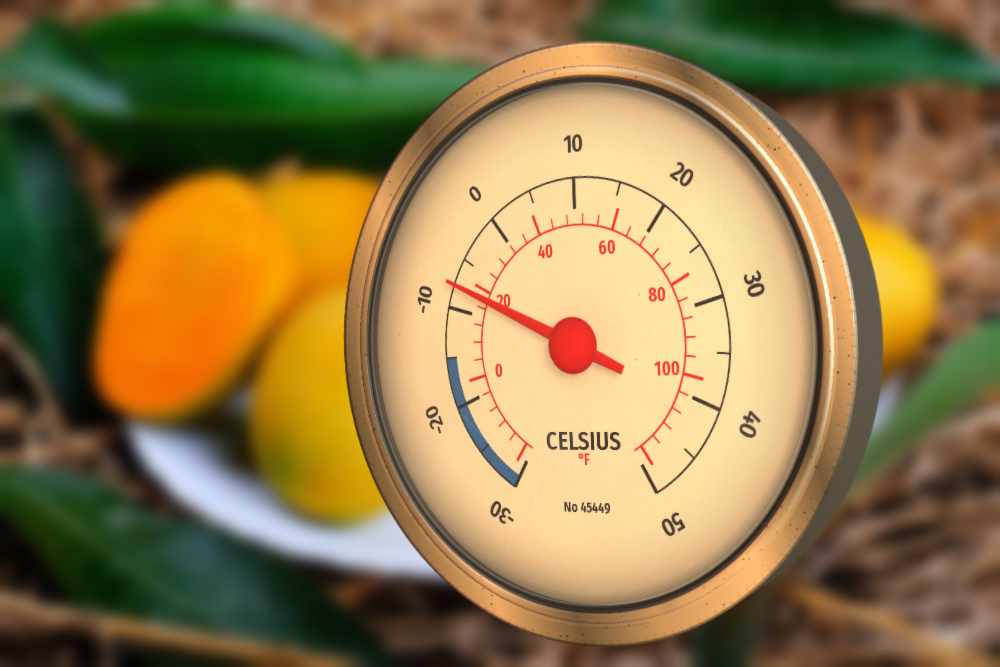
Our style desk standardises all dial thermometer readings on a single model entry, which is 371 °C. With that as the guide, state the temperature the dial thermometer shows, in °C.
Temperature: -7.5 °C
